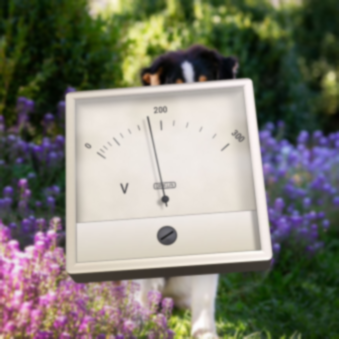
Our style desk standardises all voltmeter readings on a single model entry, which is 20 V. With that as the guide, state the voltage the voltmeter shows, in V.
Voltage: 180 V
